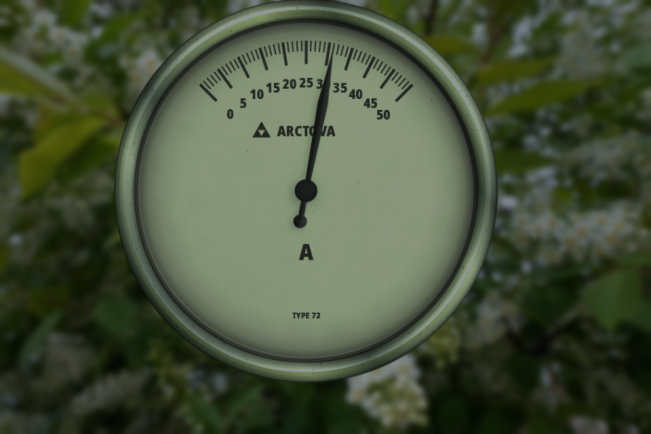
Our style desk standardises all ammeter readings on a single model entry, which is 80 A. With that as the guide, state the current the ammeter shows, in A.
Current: 31 A
